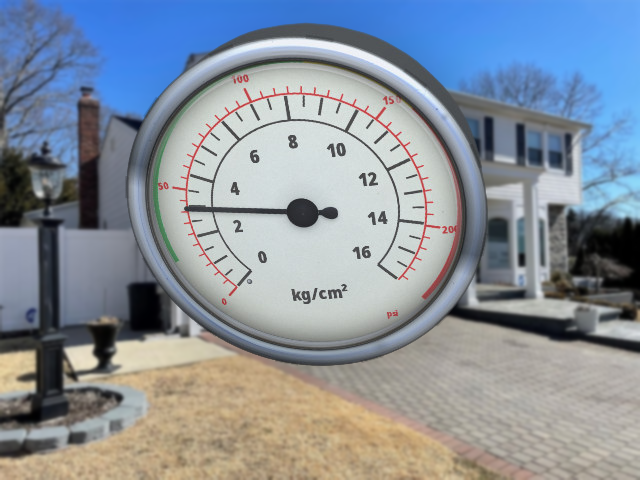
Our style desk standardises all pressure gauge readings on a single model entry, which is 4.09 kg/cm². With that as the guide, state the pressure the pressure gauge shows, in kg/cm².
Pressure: 3 kg/cm²
